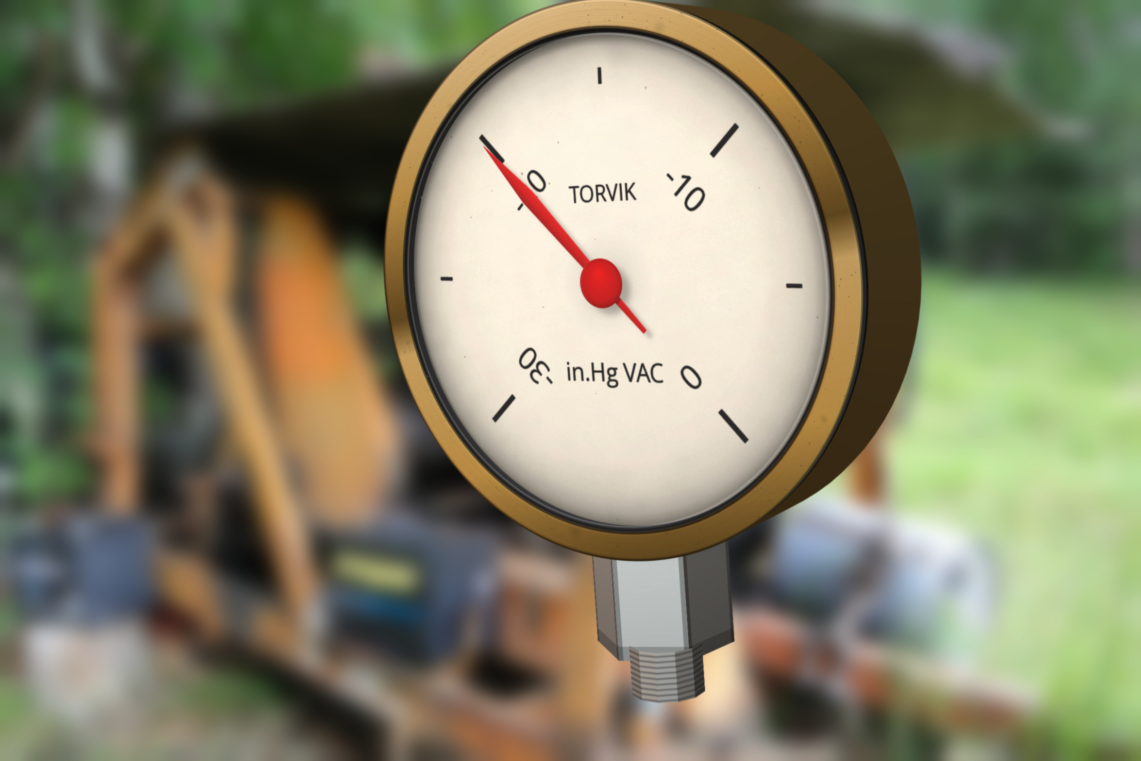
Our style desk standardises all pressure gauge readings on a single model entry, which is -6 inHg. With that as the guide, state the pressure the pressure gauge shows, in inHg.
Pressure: -20 inHg
